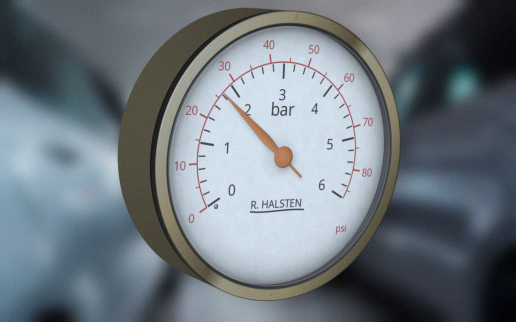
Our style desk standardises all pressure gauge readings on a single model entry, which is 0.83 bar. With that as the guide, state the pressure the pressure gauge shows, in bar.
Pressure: 1.8 bar
